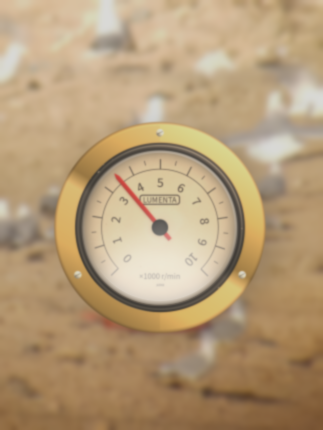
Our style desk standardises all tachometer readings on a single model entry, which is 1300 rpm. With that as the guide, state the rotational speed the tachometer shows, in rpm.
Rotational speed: 3500 rpm
